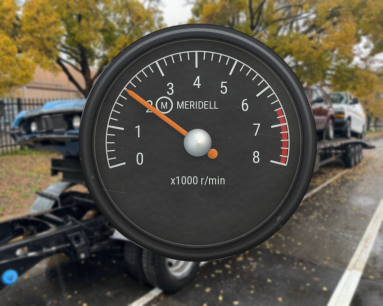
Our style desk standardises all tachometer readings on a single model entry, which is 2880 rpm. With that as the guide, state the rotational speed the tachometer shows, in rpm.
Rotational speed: 2000 rpm
